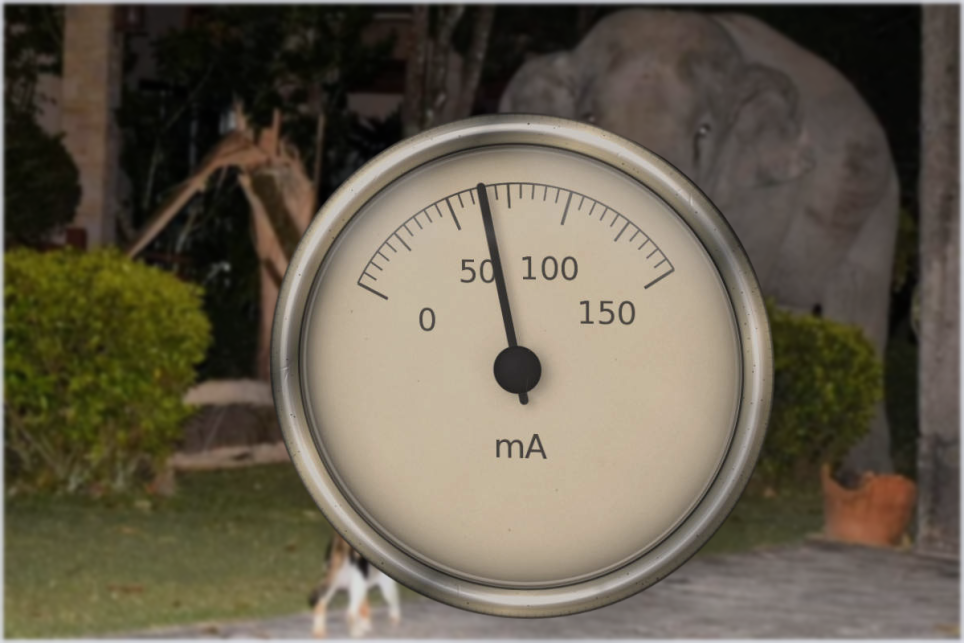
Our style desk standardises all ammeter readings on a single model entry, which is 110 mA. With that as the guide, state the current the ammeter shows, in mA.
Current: 65 mA
